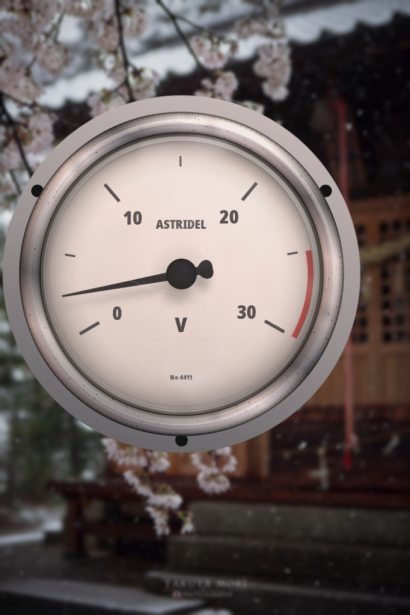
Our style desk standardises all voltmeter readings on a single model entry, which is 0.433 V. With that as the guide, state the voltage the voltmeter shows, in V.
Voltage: 2.5 V
